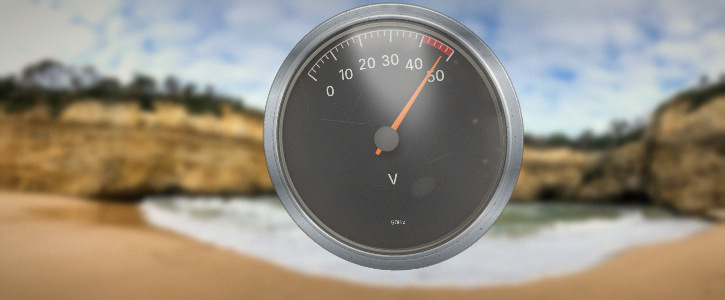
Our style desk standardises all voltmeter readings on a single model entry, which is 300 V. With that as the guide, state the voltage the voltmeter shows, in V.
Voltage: 48 V
